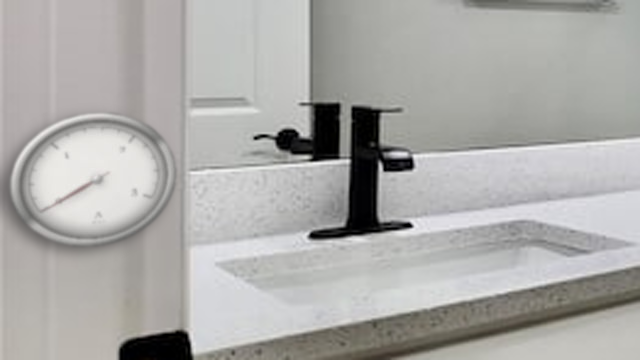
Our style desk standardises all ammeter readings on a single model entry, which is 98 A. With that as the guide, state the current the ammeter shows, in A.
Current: 0 A
